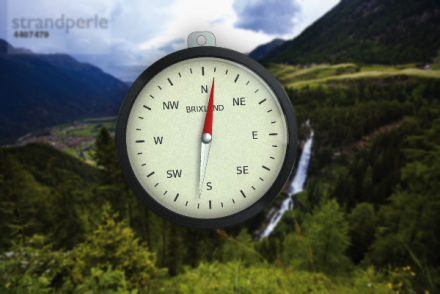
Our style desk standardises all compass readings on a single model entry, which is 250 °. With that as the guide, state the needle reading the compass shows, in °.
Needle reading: 10 °
